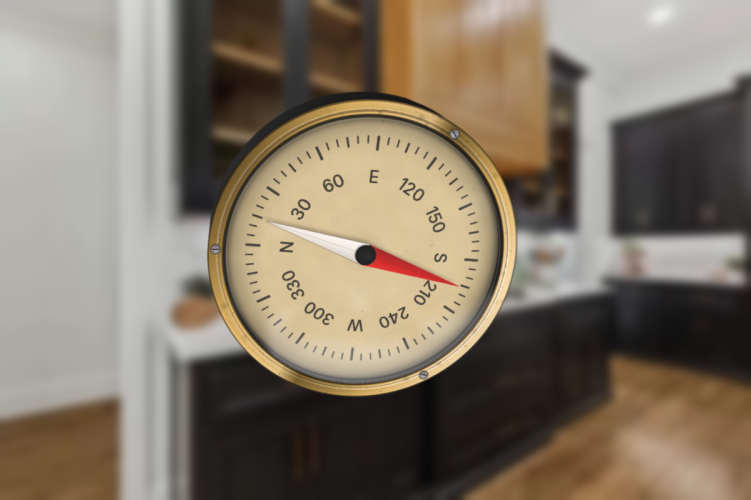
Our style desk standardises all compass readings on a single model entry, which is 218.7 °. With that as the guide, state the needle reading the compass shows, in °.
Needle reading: 195 °
